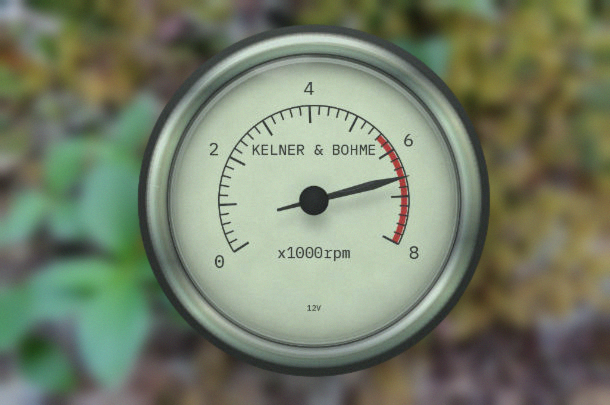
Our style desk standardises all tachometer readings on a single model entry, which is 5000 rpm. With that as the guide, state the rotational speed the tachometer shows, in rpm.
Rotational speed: 6600 rpm
